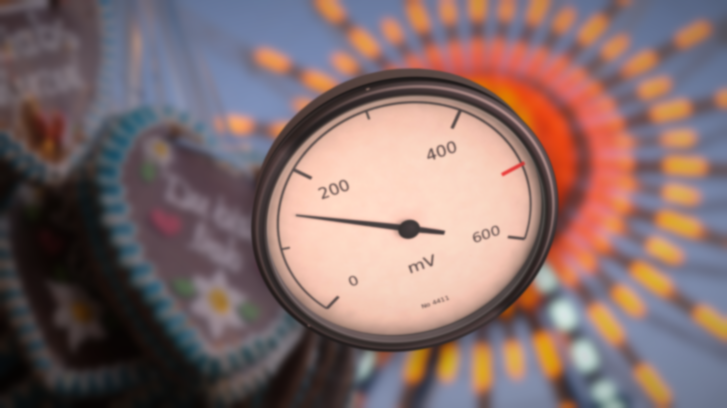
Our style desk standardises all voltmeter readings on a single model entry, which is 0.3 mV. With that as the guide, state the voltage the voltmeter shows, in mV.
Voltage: 150 mV
